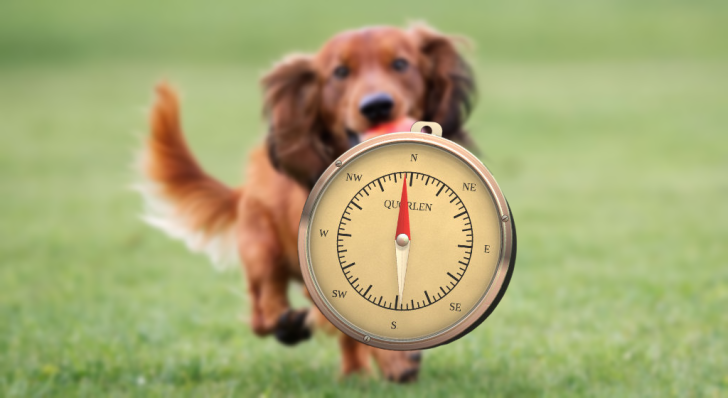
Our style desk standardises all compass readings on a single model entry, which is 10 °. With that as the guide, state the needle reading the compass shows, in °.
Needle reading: 355 °
